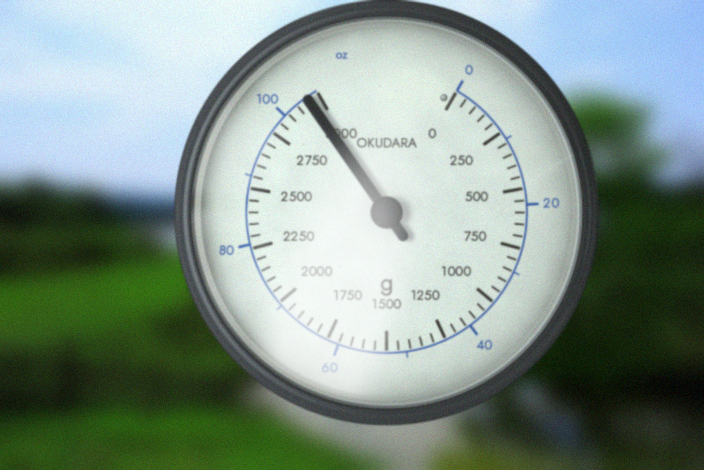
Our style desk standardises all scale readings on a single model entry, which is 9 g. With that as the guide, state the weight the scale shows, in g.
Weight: 2950 g
